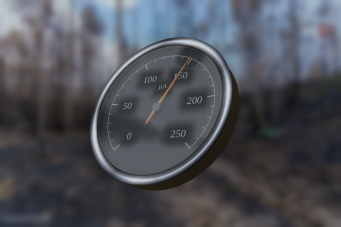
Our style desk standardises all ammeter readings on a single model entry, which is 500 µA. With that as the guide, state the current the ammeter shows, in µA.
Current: 150 µA
